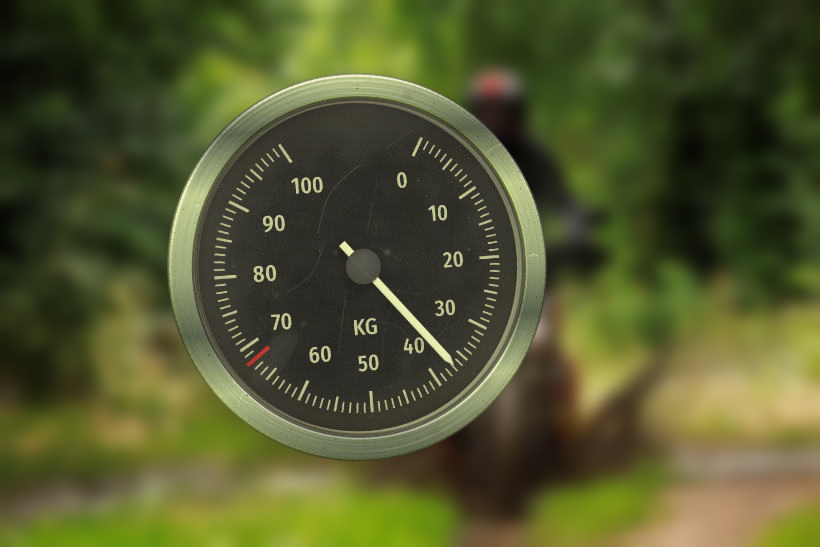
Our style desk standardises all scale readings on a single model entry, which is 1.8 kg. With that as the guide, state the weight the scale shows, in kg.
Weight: 37 kg
